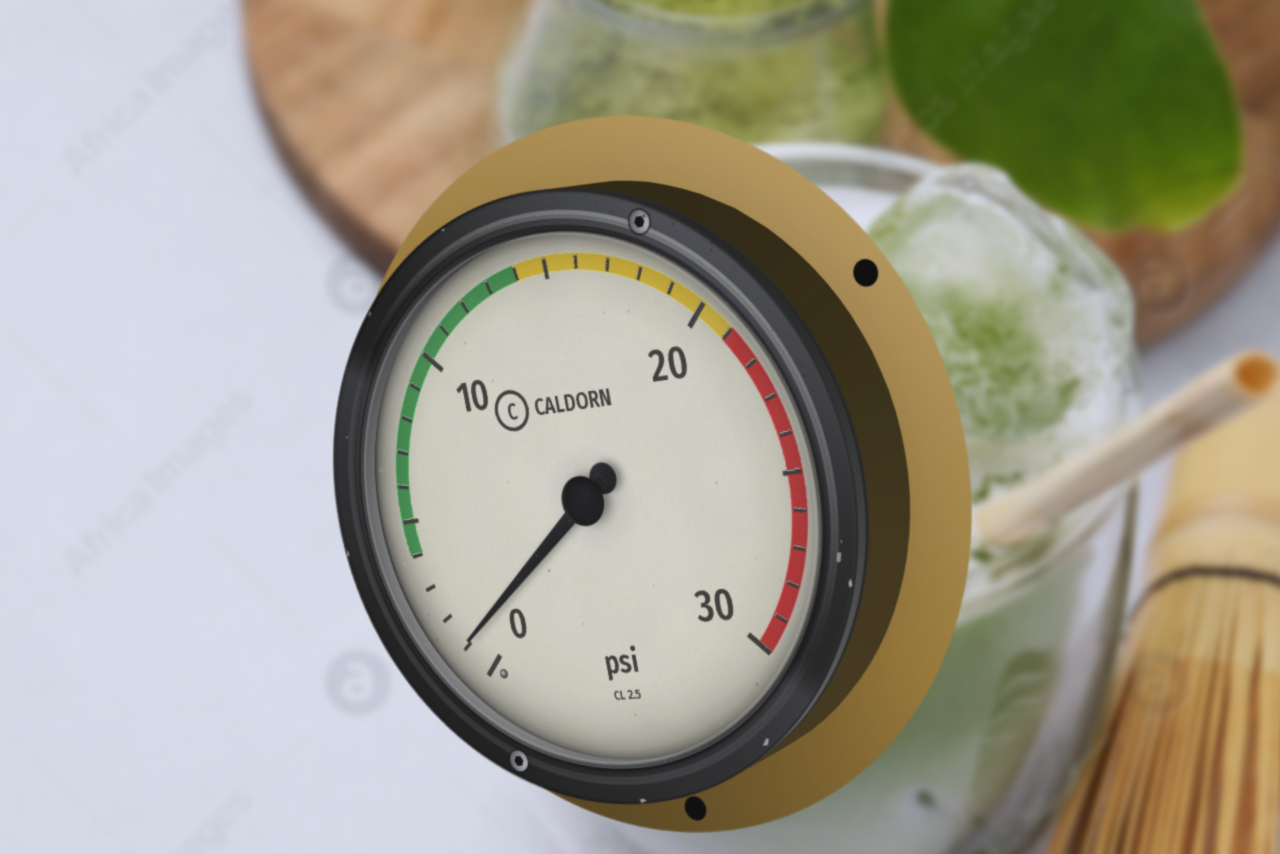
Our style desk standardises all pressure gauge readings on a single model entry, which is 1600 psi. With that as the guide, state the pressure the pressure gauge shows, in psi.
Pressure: 1 psi
